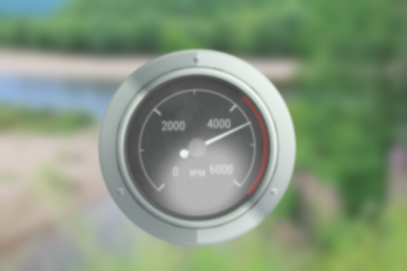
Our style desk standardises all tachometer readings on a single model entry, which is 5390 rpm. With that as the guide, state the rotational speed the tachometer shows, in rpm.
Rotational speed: 4500 rpm
